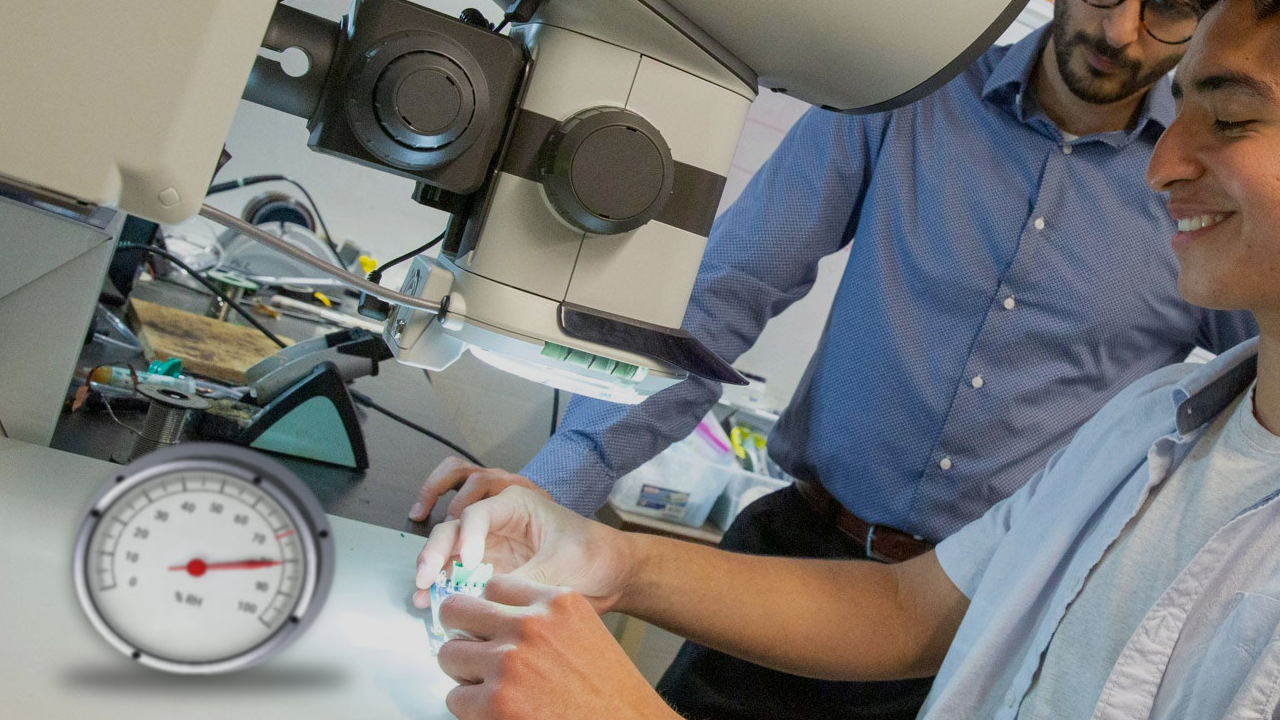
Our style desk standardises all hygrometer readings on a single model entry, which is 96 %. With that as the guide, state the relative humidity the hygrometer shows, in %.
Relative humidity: 80 %
